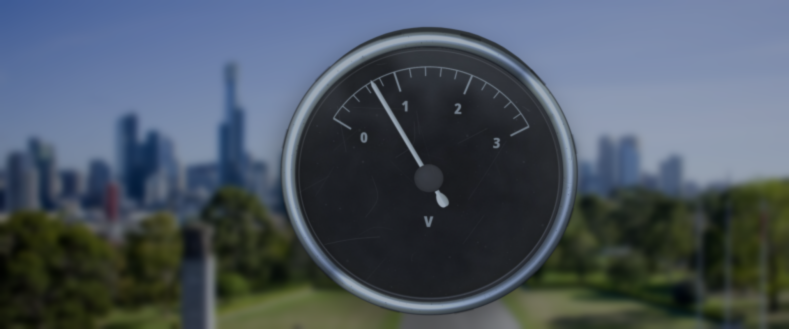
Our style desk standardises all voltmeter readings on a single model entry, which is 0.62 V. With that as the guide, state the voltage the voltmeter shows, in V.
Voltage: 0.7 V
